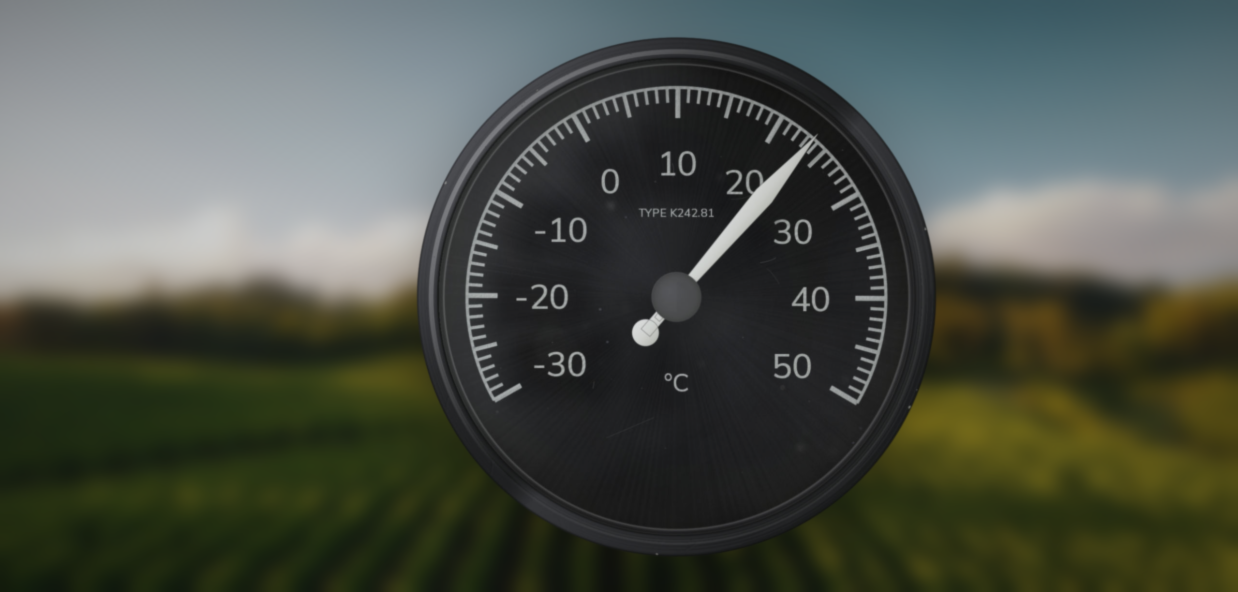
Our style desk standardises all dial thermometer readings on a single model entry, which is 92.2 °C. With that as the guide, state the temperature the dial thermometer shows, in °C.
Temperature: 23.5 °C
